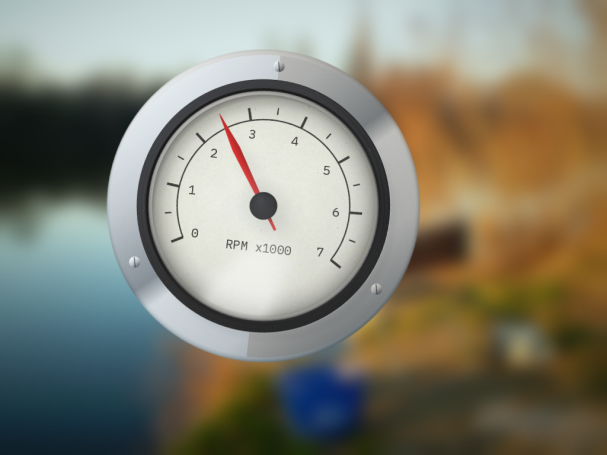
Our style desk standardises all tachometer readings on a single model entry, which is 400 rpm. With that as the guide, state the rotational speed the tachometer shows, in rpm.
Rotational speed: 2500 rpm
